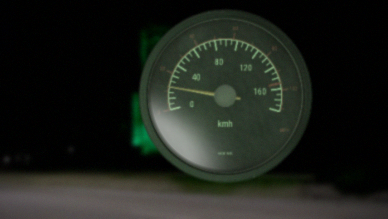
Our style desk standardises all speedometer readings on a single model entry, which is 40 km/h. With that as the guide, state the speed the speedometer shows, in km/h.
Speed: 20 km/h
